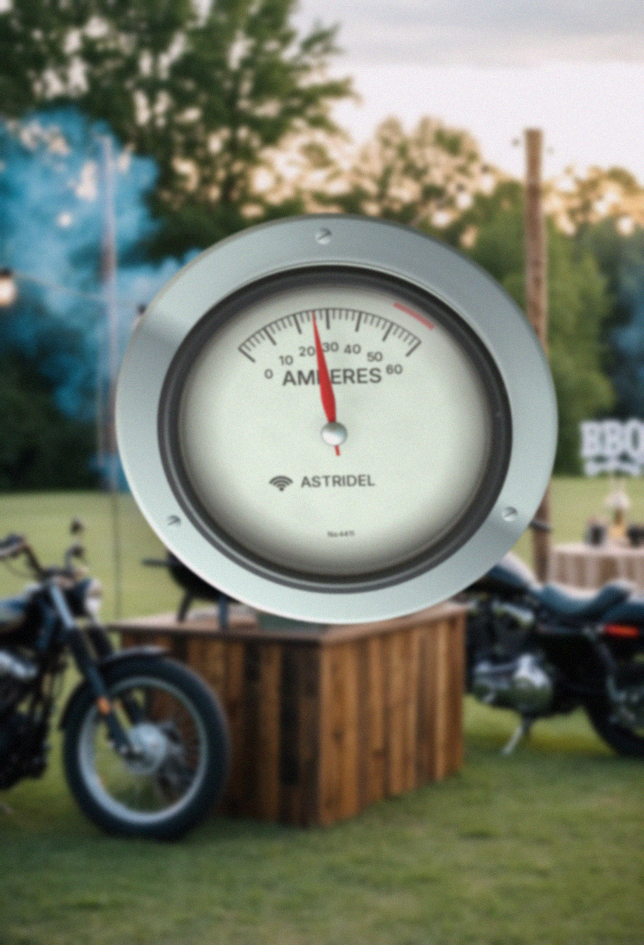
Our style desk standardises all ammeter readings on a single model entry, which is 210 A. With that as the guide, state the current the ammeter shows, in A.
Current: 26 A
